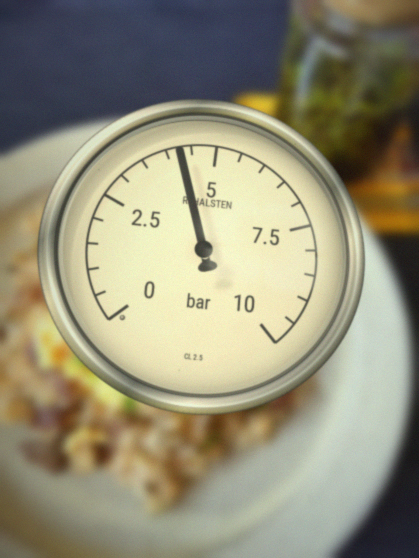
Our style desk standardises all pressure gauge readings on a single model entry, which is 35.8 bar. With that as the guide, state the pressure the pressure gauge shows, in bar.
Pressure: 4.25 bar
